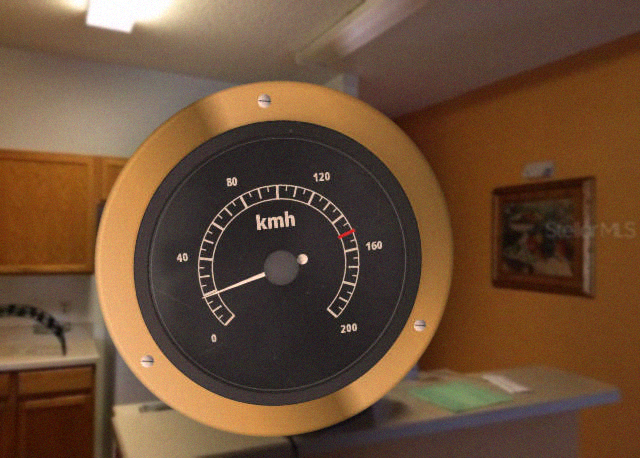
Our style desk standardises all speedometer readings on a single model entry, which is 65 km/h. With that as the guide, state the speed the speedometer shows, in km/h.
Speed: 20 km/h
